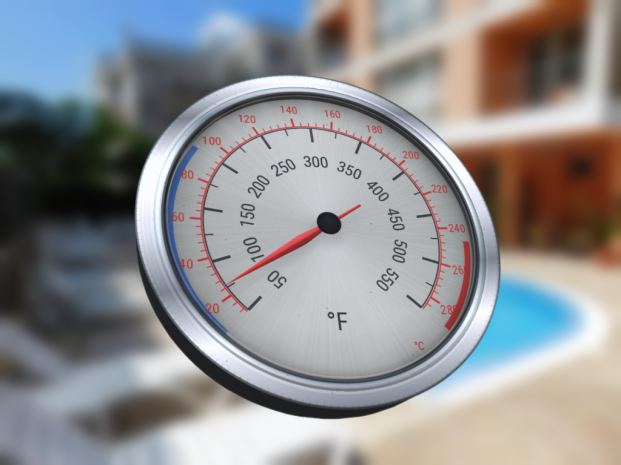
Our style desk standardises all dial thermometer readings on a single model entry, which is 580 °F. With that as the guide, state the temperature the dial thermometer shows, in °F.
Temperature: 75 °F
